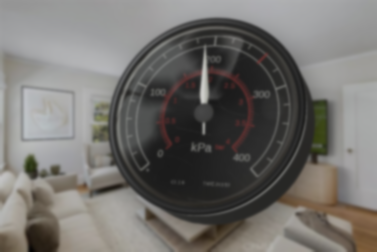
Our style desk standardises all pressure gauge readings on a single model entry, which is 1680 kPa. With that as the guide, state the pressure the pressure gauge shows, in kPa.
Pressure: 190 kPa
